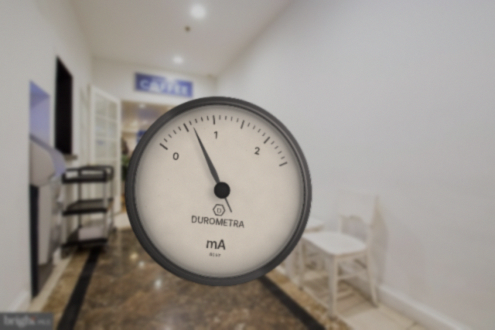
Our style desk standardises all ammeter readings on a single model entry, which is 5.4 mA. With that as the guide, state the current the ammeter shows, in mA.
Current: 0.6 mA
